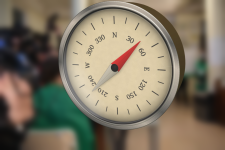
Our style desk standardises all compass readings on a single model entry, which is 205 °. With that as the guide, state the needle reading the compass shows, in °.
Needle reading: 45 °
